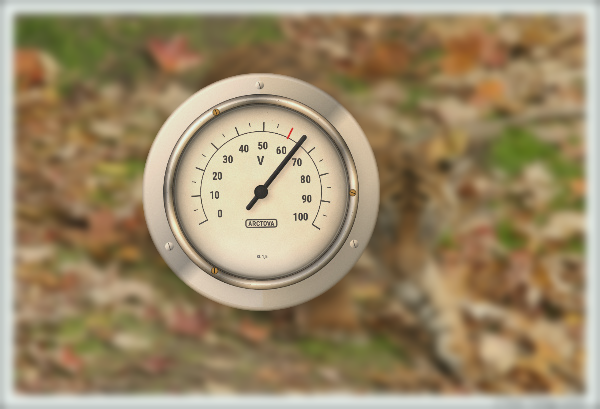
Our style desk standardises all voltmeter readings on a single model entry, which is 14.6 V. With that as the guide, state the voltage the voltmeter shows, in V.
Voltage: 65 V
